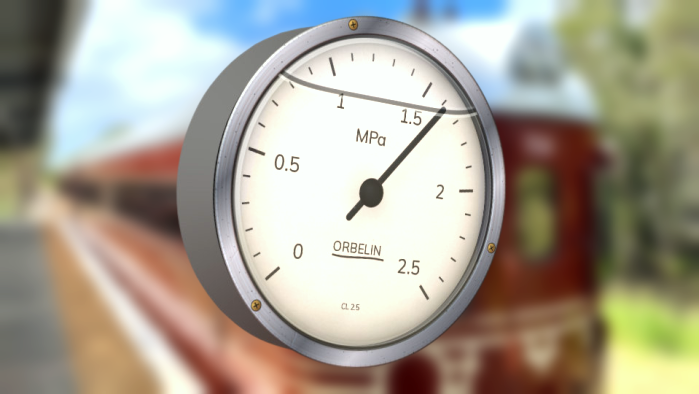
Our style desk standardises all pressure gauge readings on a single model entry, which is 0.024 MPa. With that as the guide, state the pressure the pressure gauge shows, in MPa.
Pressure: 1.6 MPa
